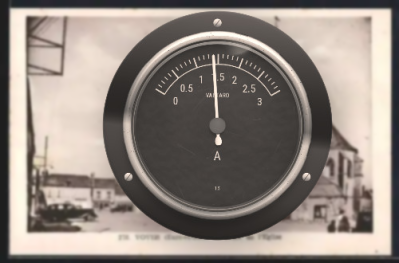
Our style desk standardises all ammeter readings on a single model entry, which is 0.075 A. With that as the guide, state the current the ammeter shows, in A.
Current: 1.4 A
